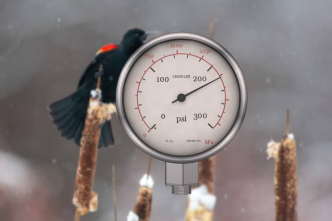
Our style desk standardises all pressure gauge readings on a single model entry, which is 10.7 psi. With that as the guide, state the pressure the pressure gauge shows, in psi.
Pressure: 220 psi
